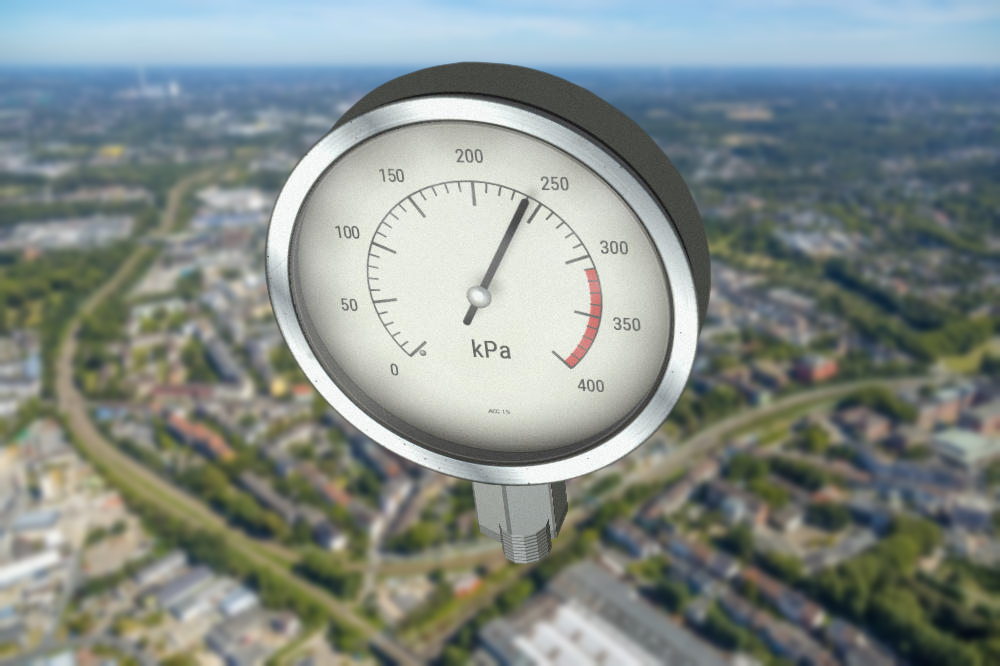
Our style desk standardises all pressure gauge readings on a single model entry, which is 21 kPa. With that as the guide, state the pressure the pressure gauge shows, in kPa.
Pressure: 240 kPa
